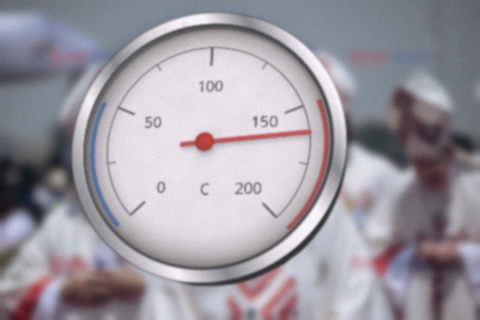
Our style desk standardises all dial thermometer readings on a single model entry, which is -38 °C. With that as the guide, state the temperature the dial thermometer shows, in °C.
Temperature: 162.5 °C
